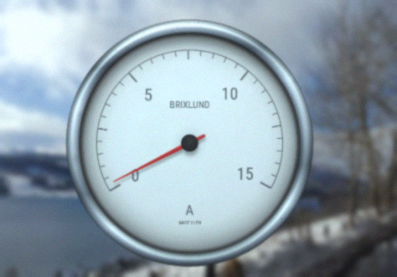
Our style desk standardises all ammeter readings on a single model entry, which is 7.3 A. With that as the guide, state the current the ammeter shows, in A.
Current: 0.25 A
